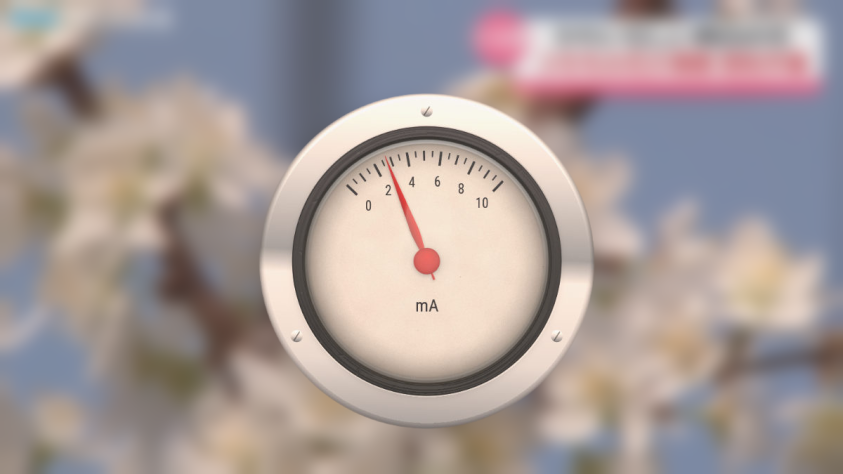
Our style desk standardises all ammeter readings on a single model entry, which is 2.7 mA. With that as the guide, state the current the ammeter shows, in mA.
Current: 2.75 mA
